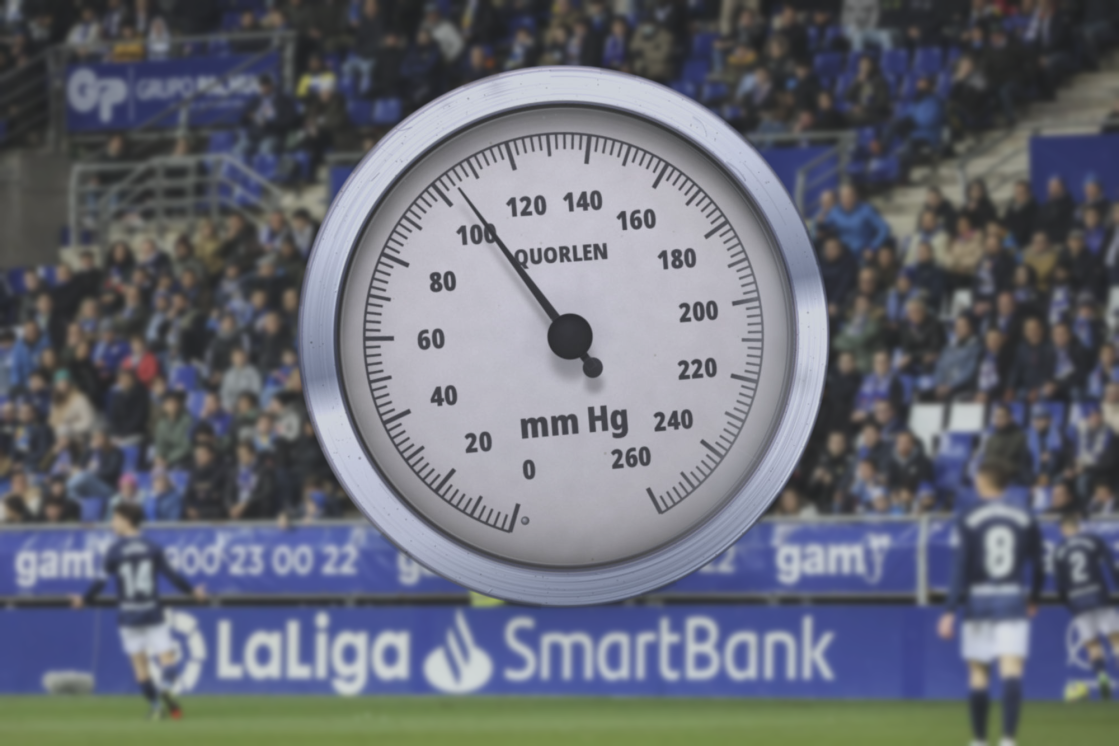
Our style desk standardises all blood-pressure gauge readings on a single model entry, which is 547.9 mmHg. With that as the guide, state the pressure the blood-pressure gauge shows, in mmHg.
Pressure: 104 mmHg
